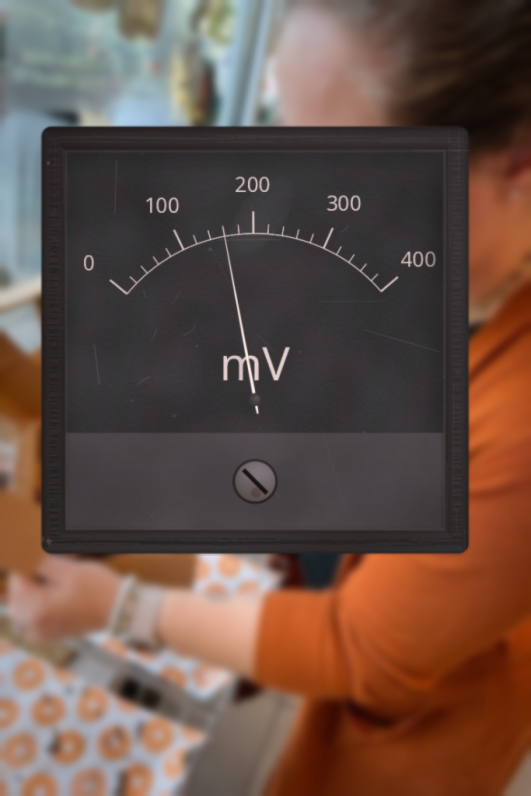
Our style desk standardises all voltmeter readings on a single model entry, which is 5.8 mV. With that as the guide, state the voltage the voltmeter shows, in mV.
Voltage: 160 mV
